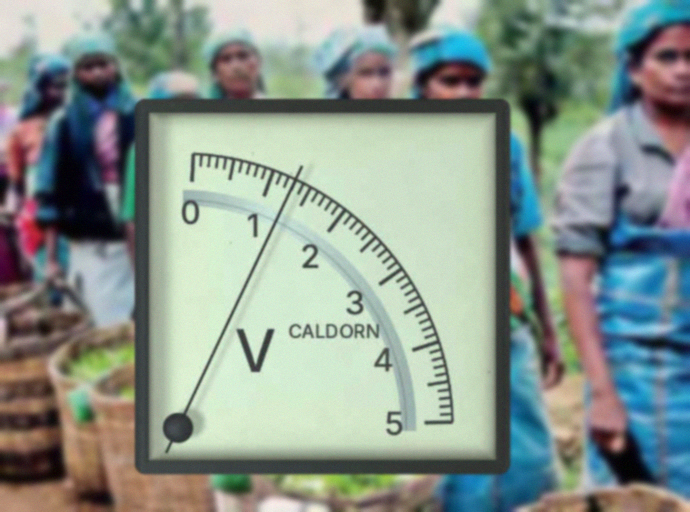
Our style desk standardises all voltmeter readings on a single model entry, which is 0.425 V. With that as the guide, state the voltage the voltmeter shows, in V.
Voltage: 1.3 V
